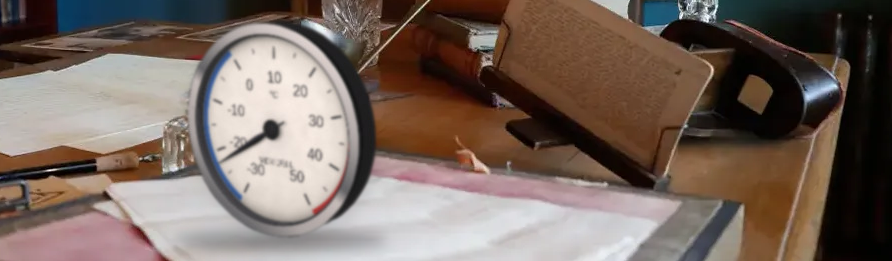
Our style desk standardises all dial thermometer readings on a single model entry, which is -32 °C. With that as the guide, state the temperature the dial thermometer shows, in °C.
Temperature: -22.5 °C
